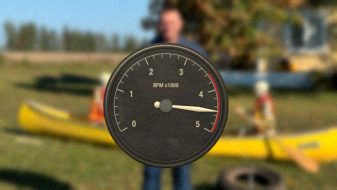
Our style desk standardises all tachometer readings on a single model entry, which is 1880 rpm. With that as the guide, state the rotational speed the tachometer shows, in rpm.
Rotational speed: 4500 rpm
